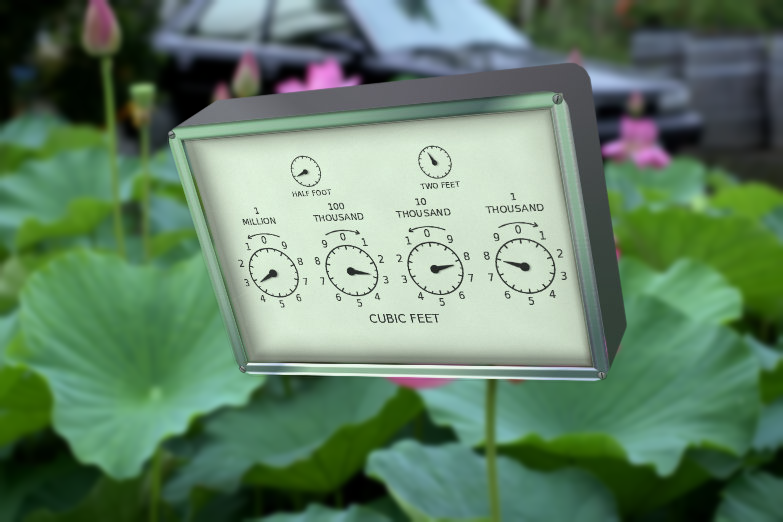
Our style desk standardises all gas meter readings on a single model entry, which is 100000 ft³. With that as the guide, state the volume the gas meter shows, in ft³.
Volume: 327800 ft³
